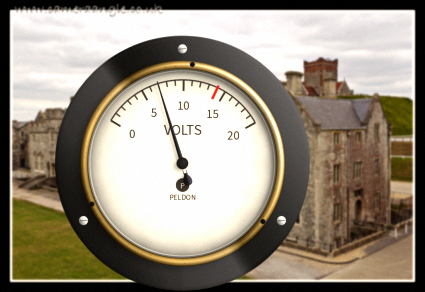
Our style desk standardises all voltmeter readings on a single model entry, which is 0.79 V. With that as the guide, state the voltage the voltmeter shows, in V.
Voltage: 7 V
